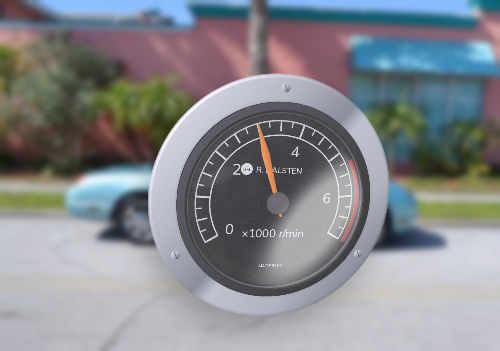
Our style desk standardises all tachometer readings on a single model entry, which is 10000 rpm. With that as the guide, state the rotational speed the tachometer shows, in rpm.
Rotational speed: 3000 rpm
